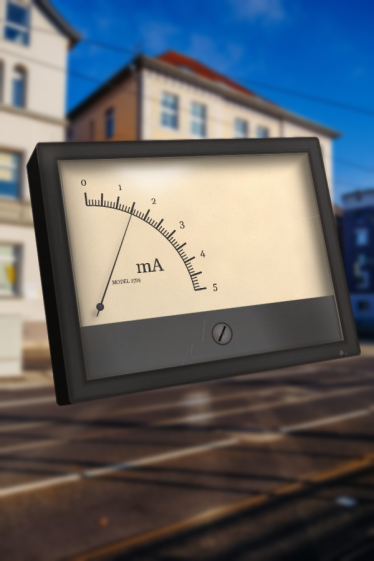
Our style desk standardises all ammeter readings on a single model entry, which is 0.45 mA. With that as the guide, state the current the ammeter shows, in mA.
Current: 1.5 mA
